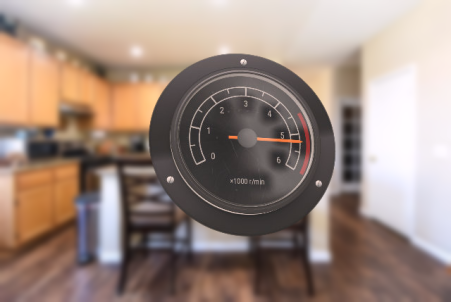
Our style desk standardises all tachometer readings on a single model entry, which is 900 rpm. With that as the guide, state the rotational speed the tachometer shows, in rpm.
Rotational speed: 5250 rpm
